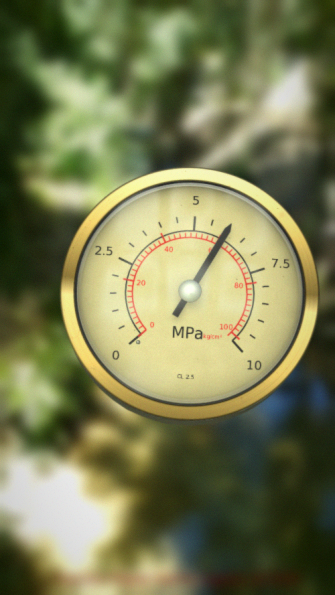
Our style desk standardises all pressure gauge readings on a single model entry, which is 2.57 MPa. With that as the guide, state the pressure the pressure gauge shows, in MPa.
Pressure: 6 MPa
